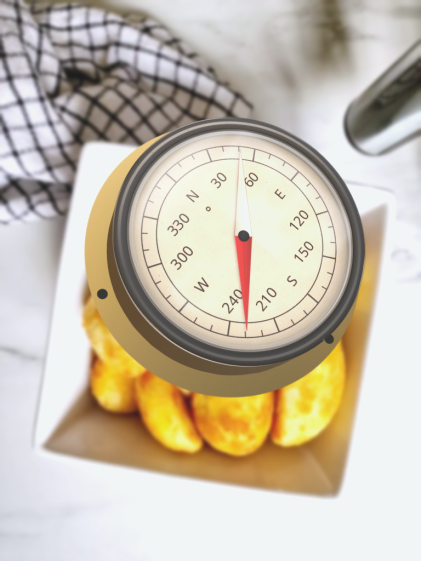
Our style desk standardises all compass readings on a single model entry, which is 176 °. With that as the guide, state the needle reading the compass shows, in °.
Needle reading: 230 °
